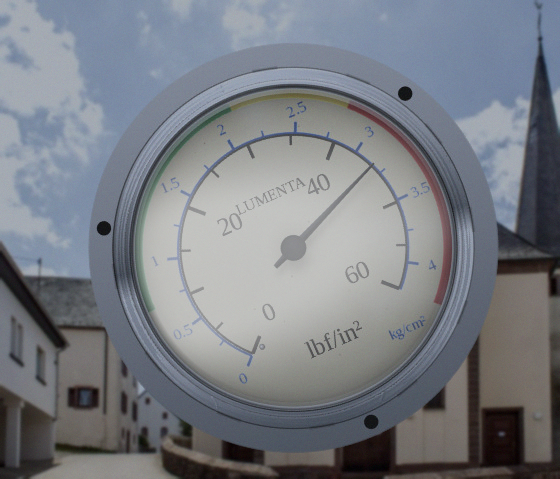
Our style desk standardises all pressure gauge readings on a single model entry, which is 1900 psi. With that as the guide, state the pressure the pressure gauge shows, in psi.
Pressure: 45 psi
